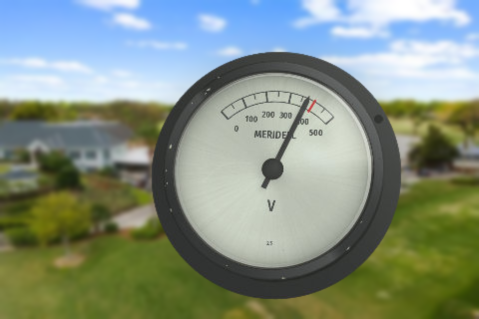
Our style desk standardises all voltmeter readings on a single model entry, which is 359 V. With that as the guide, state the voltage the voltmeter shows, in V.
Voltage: 375 V
